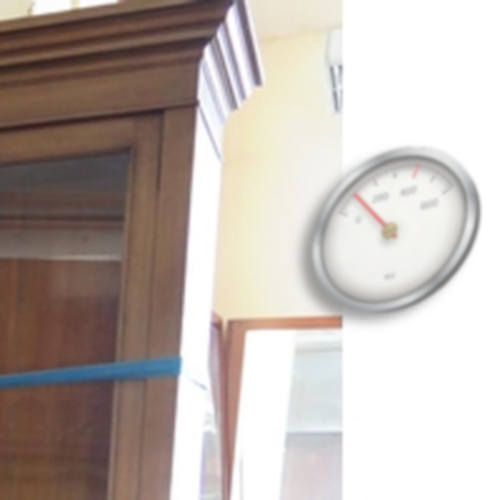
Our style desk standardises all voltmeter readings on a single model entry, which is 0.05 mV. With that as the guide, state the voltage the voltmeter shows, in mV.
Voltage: 100 mV
